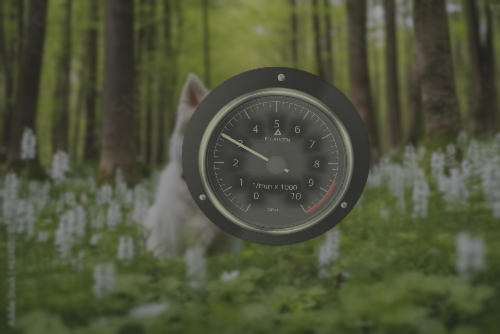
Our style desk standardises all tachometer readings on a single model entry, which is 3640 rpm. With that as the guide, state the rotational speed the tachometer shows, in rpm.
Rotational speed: 3000 rpm
